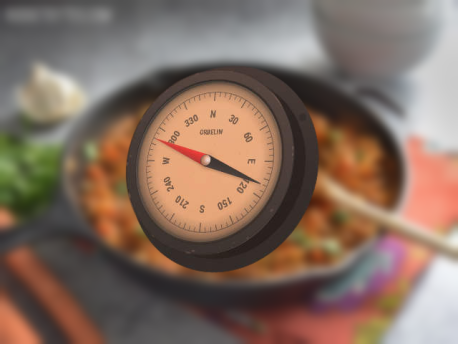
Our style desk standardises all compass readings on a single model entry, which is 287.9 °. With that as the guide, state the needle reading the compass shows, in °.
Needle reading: 290 °
